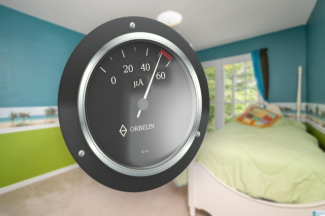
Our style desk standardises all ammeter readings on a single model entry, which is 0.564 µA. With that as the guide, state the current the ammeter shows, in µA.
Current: 50 µA
